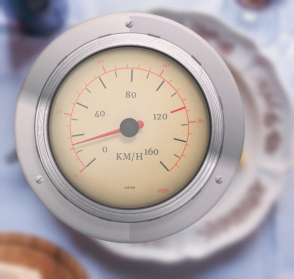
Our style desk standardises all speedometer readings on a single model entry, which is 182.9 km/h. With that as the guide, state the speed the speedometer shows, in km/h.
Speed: 15 km/h
